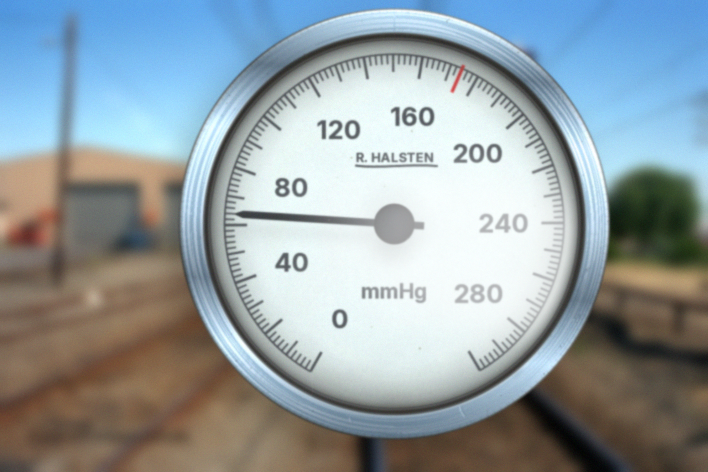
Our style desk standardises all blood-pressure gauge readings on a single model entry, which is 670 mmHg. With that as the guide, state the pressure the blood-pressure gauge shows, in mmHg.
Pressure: 64 mmHg
